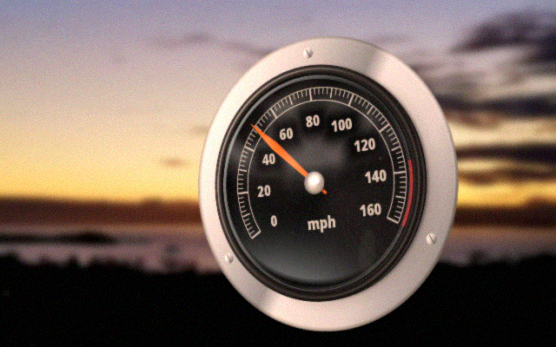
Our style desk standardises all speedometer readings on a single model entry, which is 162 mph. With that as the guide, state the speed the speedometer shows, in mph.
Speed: 50 mph
